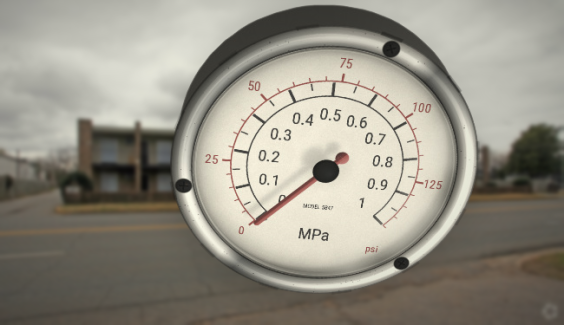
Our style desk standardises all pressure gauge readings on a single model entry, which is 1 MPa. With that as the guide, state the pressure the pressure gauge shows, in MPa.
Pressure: 0 MPa
